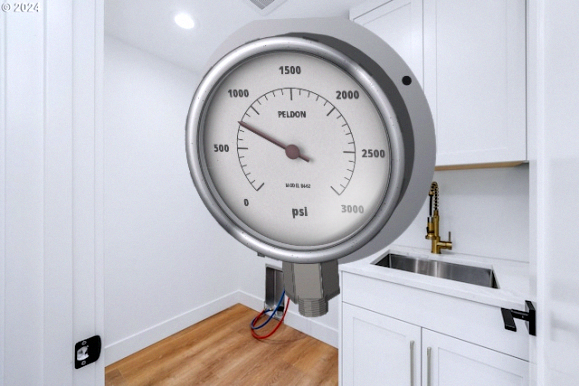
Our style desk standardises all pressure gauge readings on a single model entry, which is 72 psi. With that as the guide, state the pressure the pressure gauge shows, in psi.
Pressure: 800 psi
